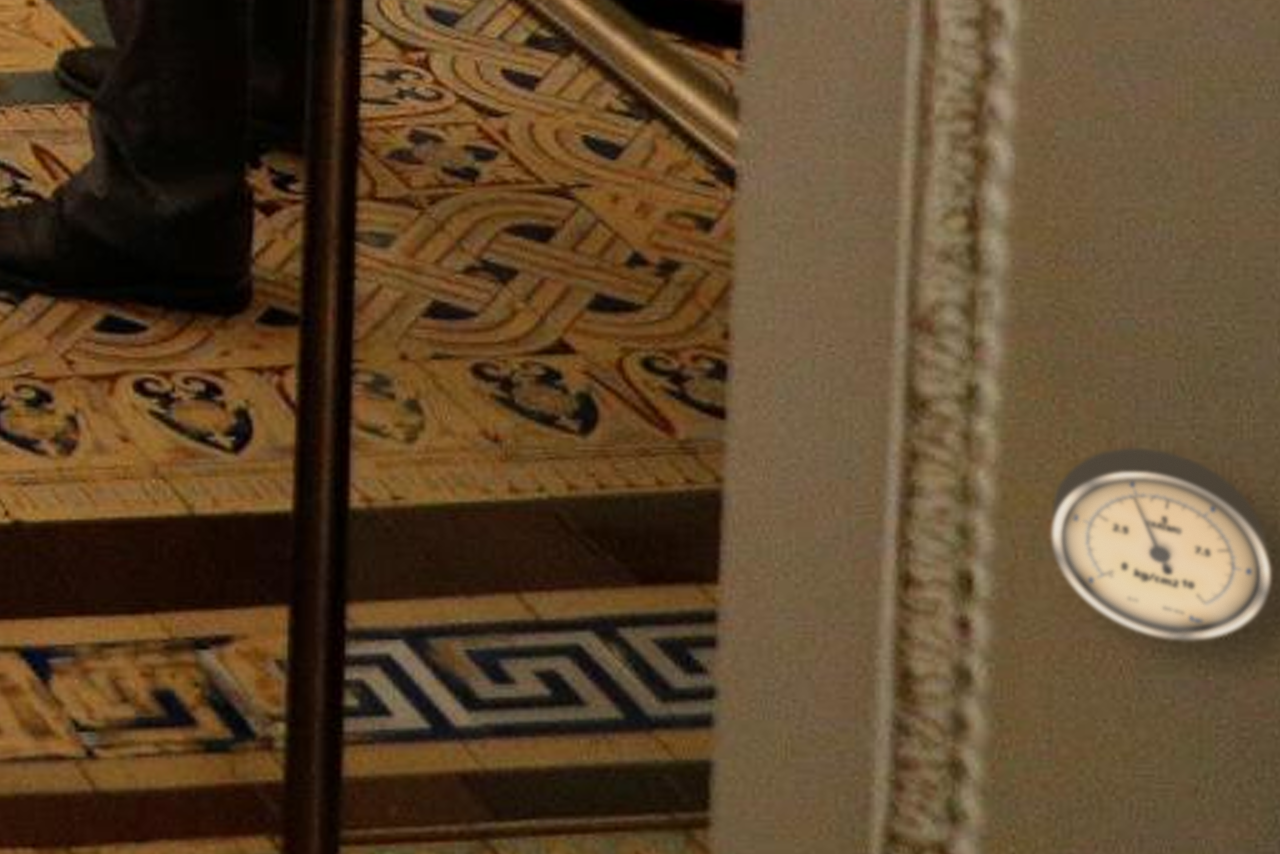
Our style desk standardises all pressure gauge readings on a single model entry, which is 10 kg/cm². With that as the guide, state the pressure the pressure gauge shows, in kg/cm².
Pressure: 4 kg/cm²
